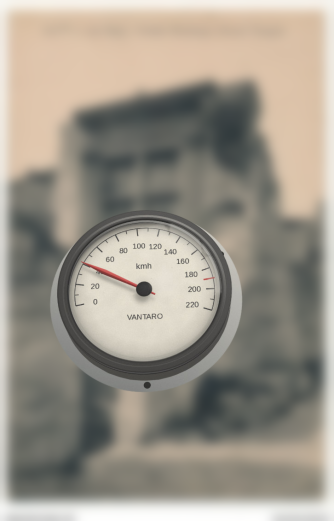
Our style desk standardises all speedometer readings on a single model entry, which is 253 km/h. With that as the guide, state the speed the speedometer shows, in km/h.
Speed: 40 km/h
